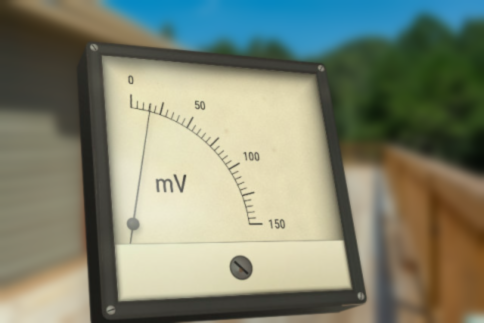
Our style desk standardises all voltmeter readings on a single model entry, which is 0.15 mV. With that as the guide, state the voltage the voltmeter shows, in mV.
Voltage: 15 mV
